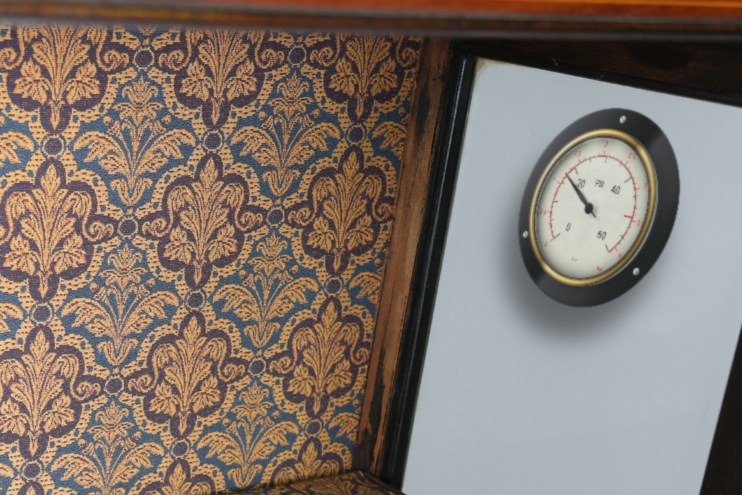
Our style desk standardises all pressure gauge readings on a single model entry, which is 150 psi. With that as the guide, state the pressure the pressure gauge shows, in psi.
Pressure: 17.5 psi
